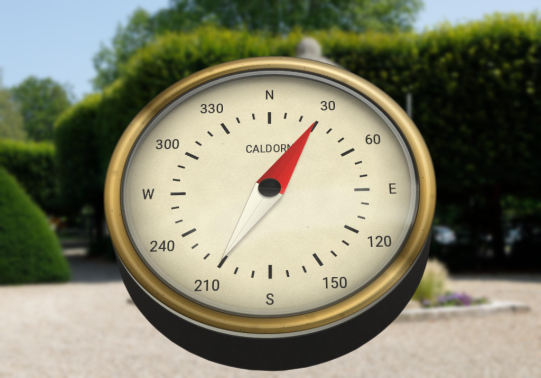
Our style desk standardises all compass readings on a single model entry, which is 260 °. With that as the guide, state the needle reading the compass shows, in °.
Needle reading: 30 °
